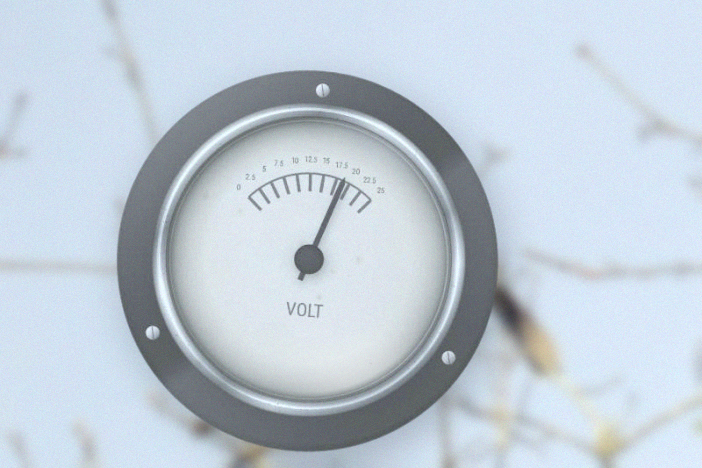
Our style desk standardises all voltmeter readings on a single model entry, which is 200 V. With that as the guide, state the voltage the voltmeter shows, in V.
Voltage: 18.75 V
